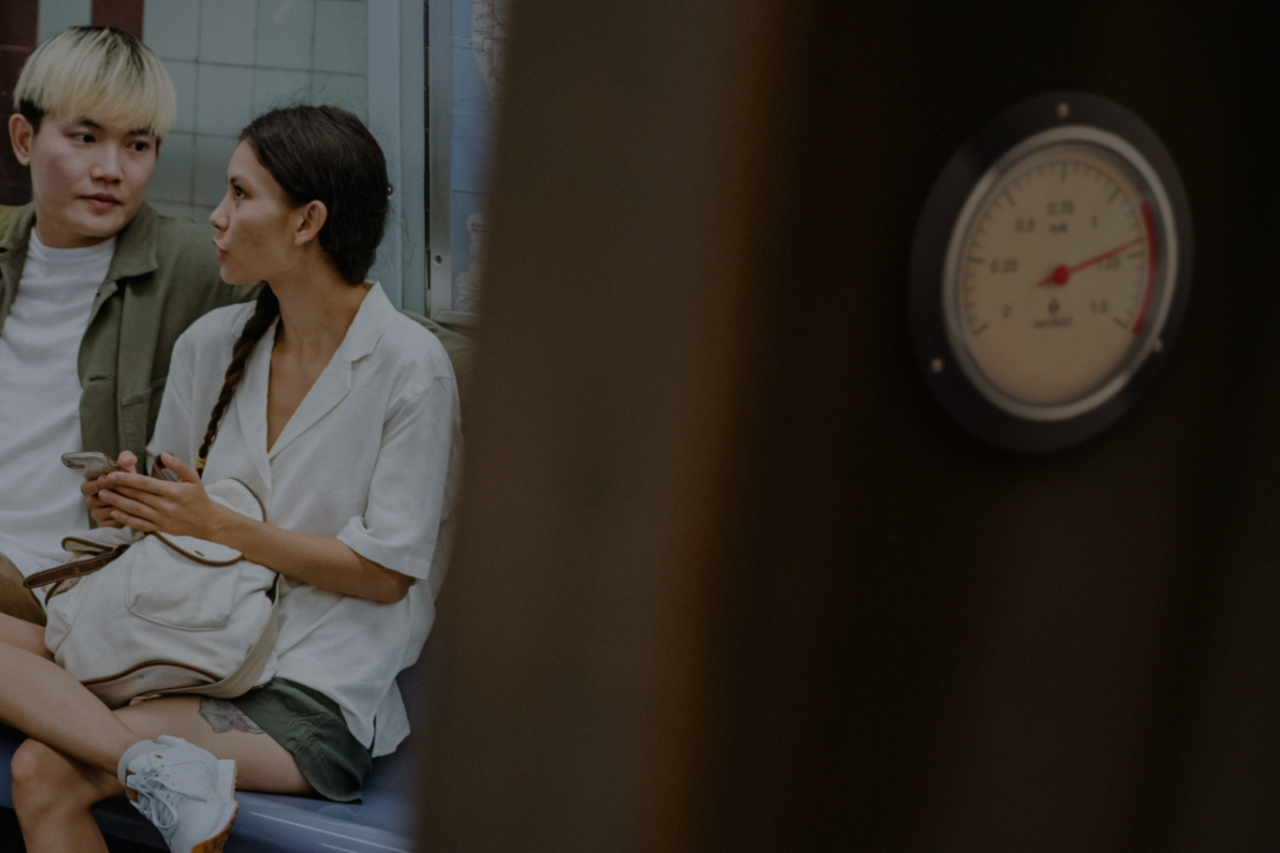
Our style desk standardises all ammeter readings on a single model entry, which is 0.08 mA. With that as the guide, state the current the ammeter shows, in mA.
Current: 1.2 mA
